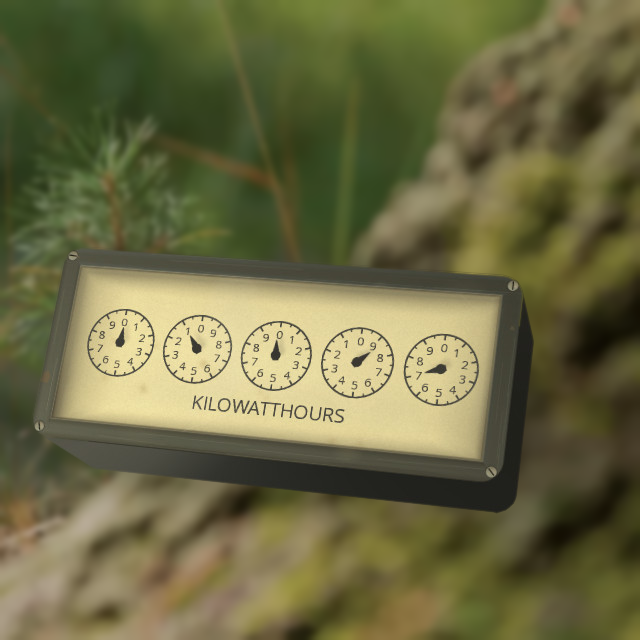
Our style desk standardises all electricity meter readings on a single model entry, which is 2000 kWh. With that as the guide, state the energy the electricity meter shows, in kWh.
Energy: 987 kWh
